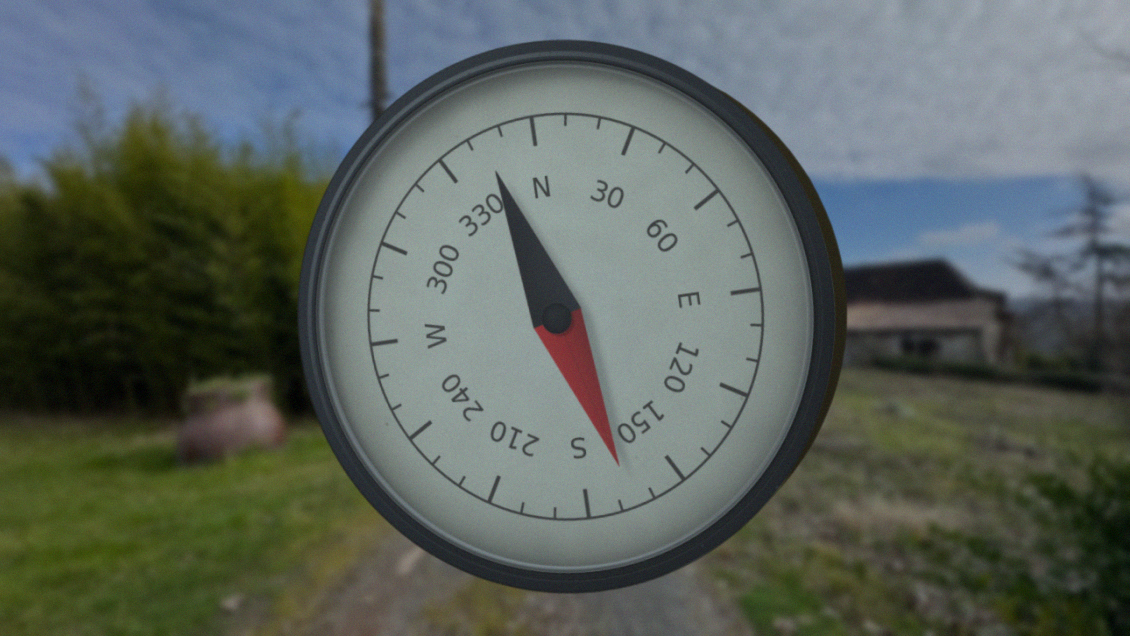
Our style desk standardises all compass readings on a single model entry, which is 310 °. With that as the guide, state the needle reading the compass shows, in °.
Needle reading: 165 °
